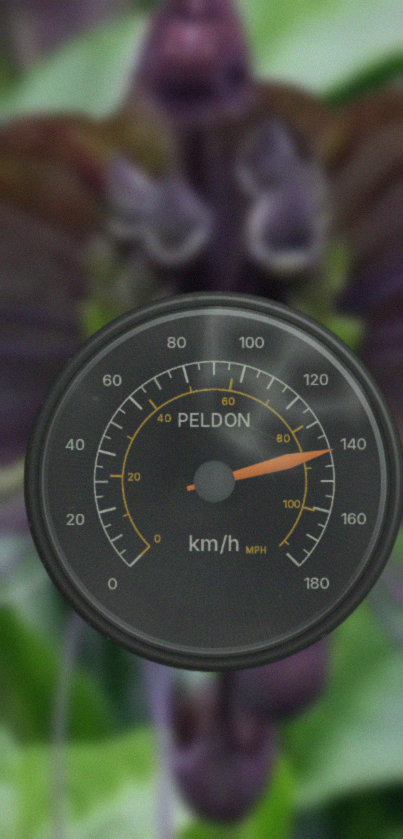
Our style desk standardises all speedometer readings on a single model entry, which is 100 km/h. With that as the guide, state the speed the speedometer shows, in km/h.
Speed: 140 km/h
